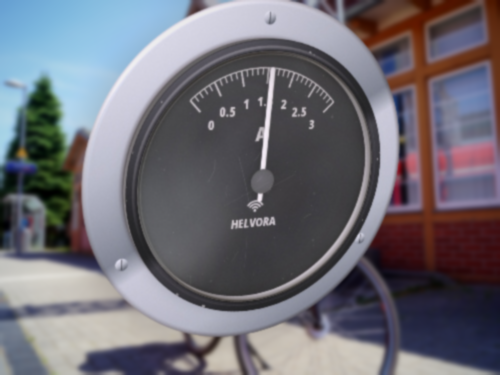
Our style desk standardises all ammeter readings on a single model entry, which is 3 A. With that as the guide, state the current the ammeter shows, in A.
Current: 1.5 A
